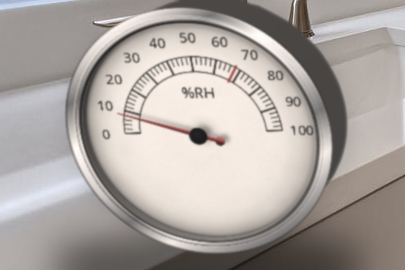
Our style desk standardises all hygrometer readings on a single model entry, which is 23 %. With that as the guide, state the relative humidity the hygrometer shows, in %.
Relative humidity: 10 %
